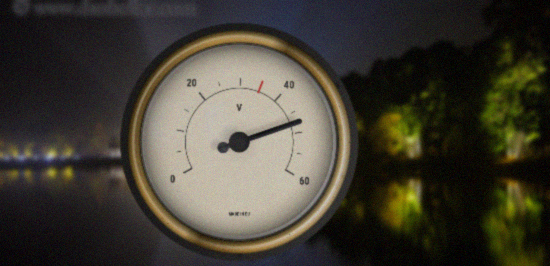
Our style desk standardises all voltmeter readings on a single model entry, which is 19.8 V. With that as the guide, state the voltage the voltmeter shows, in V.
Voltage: 47.5 V
